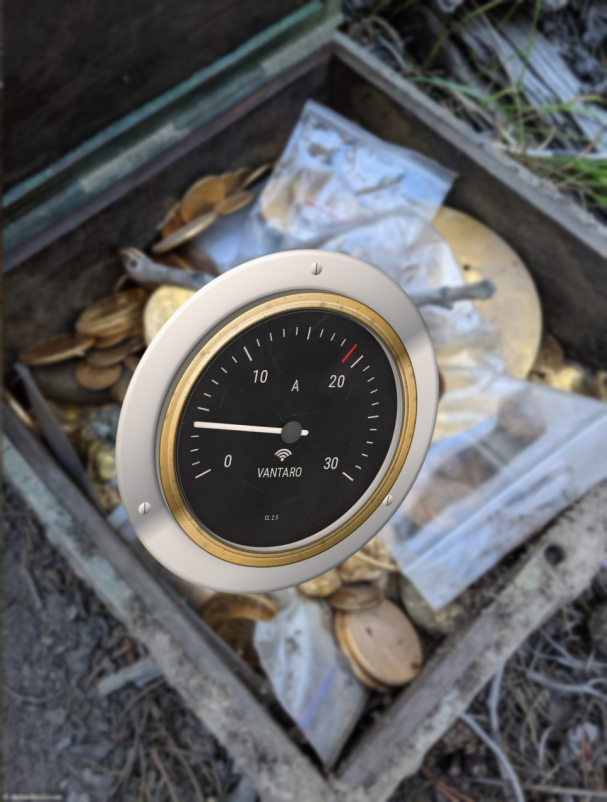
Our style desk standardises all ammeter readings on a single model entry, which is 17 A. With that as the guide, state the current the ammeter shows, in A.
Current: 4 A
